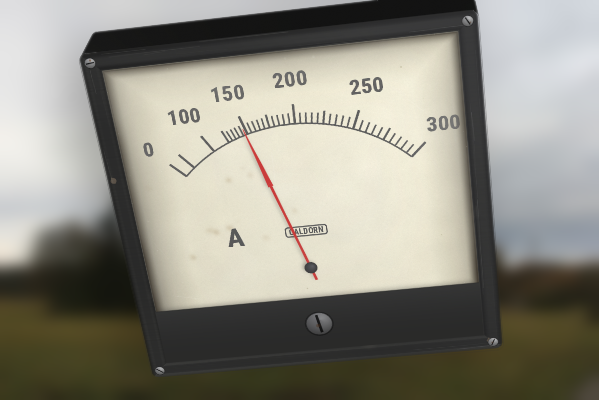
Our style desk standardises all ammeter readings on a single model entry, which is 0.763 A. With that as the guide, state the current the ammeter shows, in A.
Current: 150 A
